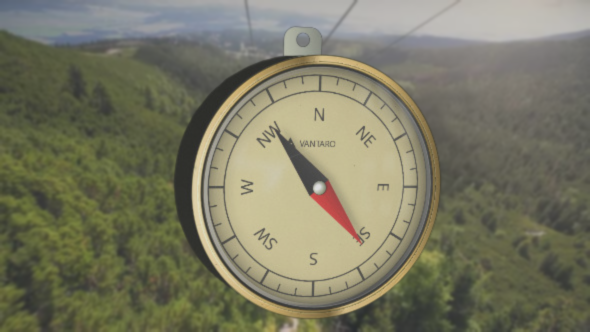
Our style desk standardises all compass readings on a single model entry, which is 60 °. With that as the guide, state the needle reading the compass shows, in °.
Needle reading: 140 °
